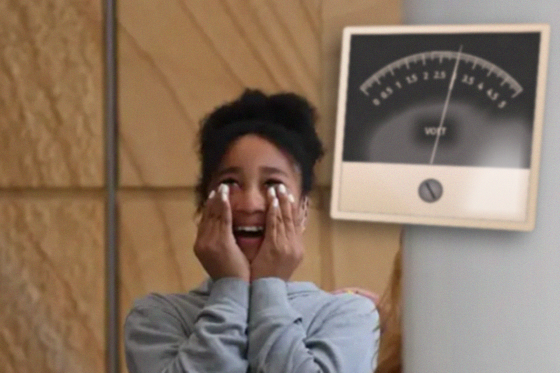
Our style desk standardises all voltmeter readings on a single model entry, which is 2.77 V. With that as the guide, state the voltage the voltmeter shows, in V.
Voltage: 3 V
